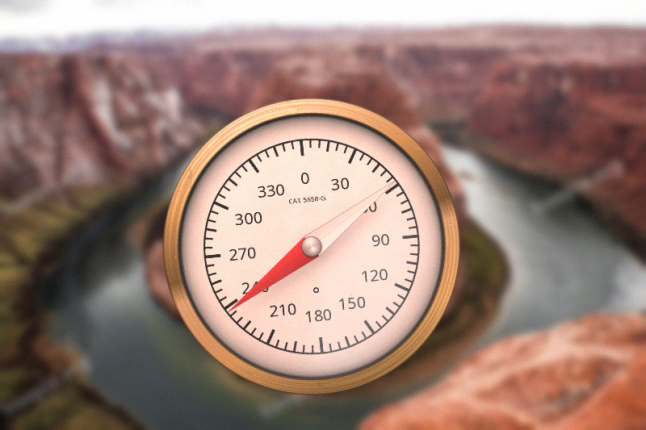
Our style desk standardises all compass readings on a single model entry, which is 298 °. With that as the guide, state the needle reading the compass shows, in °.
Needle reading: 237.5 °
